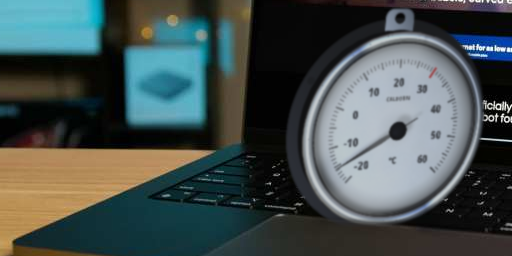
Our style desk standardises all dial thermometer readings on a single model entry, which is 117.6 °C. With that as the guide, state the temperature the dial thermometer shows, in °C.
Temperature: -15 °C
